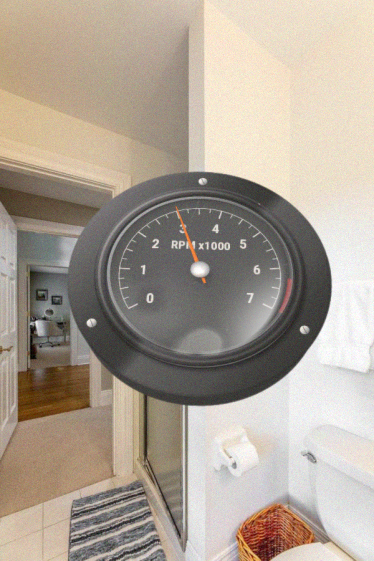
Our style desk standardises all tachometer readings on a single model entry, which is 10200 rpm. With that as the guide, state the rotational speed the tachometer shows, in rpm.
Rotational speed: 3000 rpm
